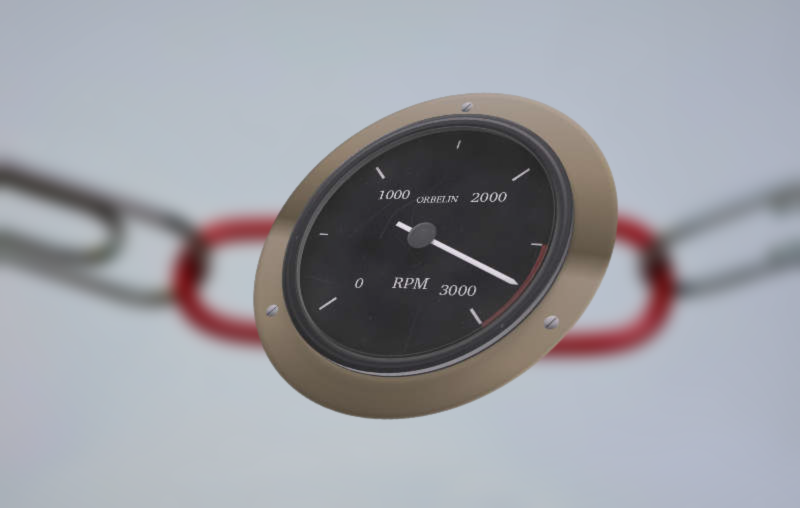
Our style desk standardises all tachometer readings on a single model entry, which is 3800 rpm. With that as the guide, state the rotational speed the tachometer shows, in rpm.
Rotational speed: 2750 rpm
